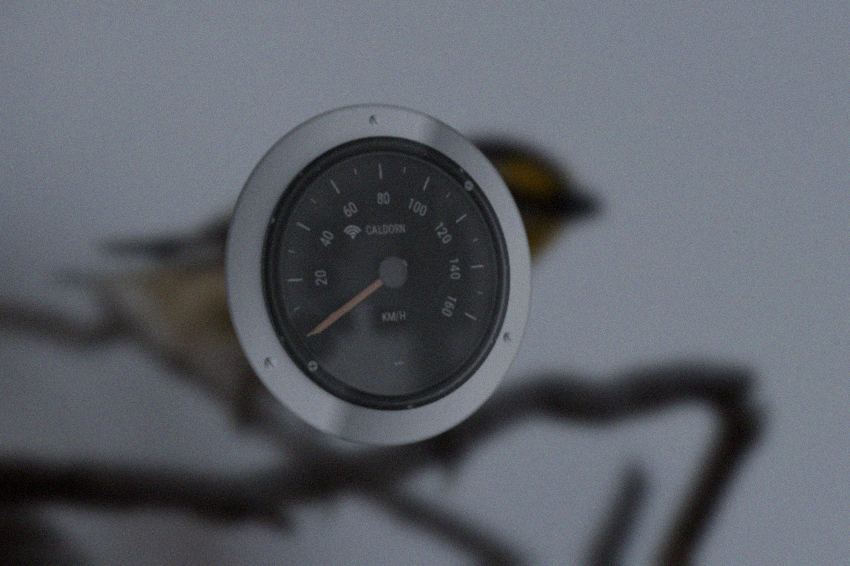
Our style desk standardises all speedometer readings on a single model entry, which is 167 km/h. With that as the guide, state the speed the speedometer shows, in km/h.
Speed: 0 km/h
